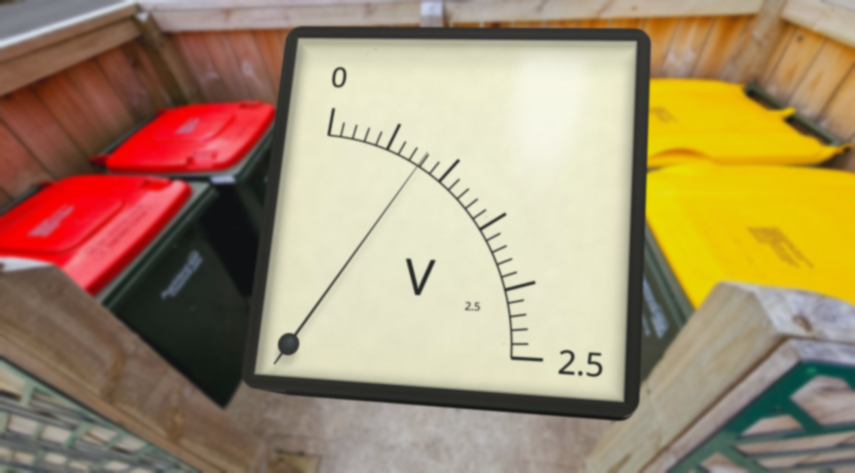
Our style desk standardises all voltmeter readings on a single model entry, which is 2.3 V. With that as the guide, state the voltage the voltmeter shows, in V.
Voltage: 0.8 V
